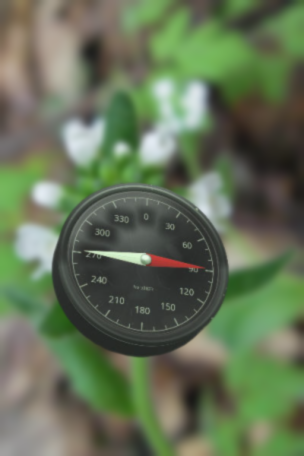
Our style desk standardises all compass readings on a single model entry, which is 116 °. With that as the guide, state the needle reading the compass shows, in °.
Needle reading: 90 °
